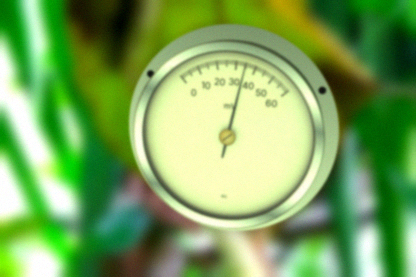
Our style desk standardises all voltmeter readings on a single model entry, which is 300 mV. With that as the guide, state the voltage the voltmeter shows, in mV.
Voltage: 35 mV
